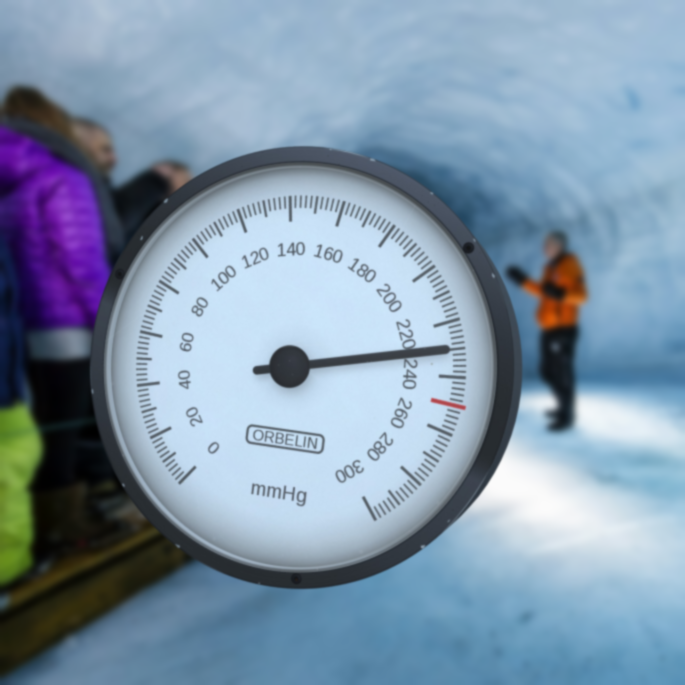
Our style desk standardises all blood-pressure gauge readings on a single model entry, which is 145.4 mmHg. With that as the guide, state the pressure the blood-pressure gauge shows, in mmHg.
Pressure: 230 mmHg
